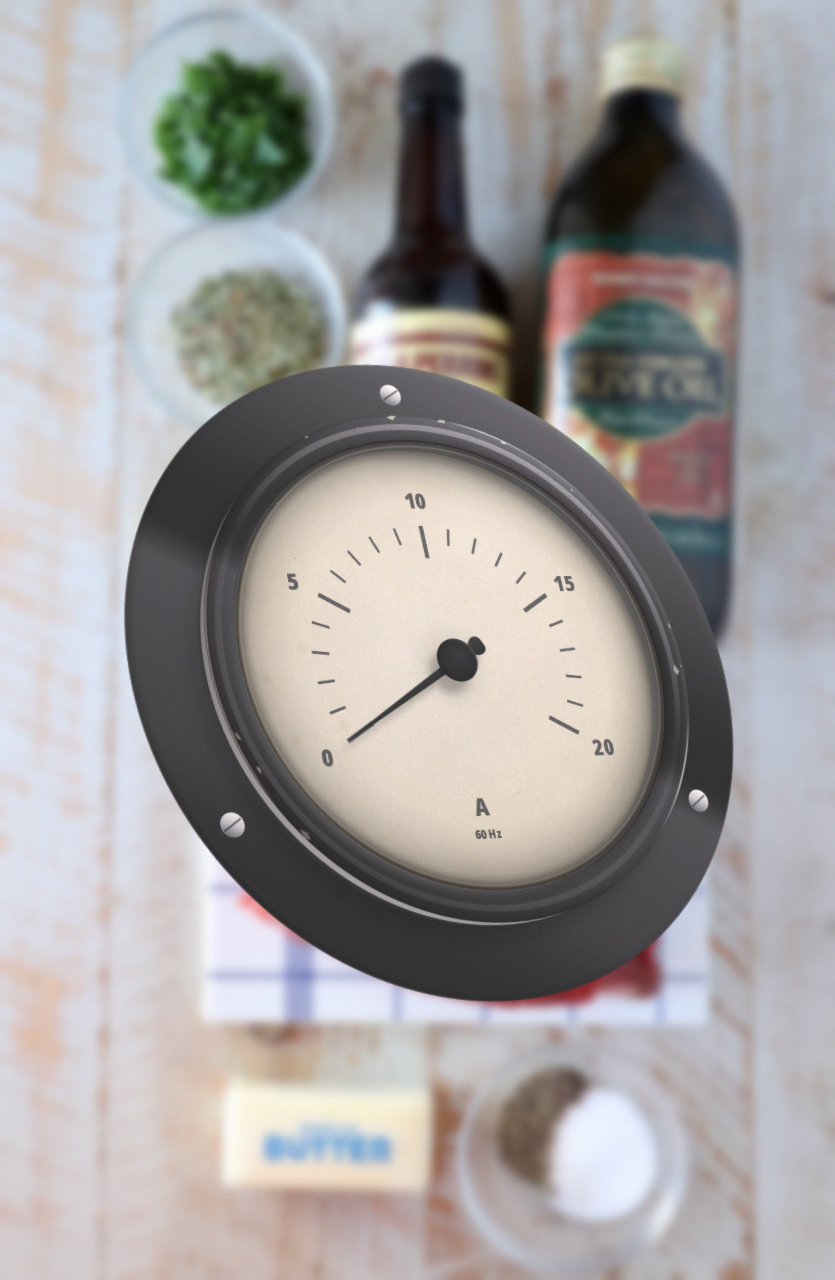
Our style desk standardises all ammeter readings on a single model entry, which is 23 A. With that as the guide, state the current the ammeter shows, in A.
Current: 0 A
